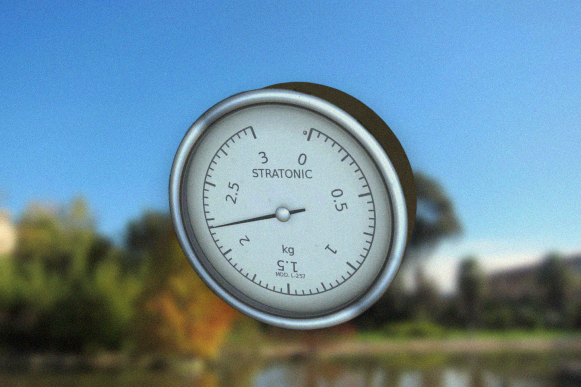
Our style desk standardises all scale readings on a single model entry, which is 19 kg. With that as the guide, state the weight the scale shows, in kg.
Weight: 2.2 kg
